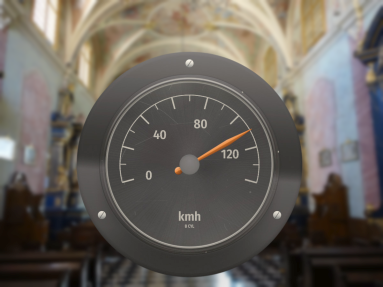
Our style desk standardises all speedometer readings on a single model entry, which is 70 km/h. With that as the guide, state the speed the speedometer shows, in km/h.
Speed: 110 km/h
